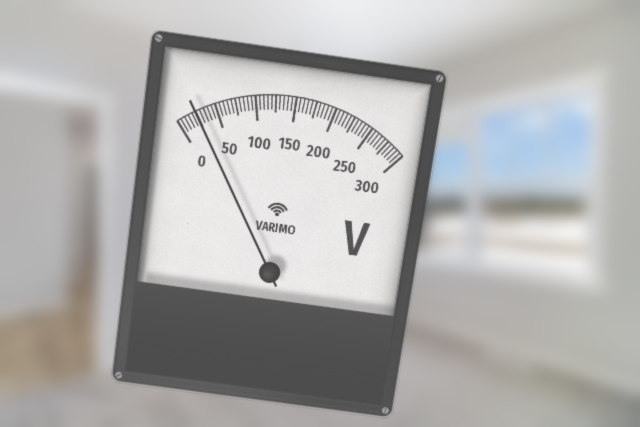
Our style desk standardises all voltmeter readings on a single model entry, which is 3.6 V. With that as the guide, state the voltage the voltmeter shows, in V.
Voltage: 25 V
